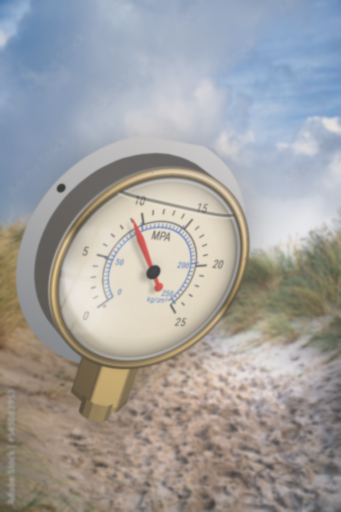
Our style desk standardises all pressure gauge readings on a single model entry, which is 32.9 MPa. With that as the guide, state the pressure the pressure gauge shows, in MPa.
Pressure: 9 MPa
